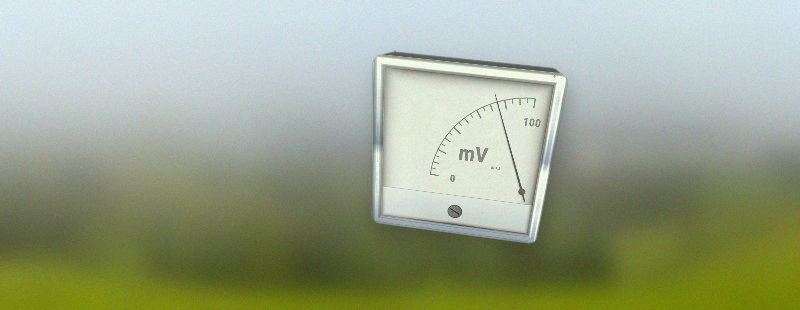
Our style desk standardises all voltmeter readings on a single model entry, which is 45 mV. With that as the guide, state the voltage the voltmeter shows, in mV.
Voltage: 75 mV
